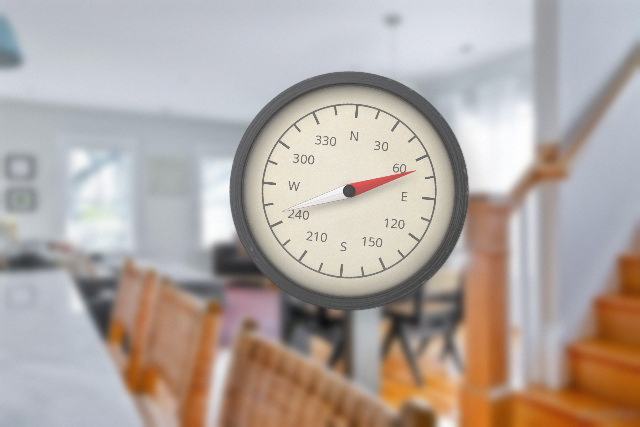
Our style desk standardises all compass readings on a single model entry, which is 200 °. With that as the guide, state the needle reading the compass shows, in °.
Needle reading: 67.5 °
